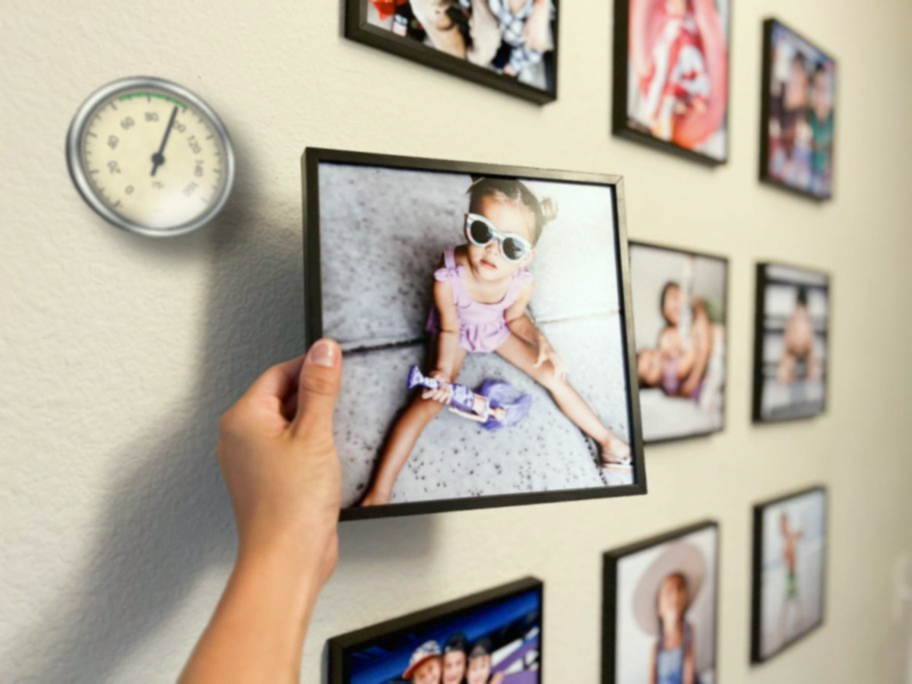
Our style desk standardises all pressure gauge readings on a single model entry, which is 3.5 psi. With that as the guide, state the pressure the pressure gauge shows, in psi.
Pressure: 95 psi
